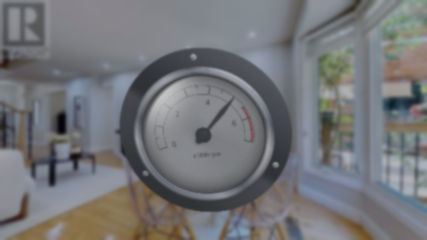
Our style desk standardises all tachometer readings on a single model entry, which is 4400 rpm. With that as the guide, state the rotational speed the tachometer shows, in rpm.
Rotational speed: 5000 rpm
